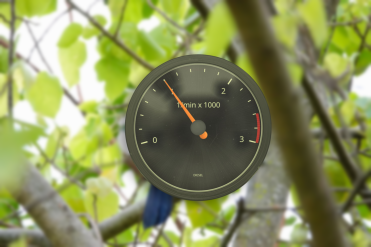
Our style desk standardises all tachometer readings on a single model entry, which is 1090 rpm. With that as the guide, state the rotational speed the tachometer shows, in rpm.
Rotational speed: 1000 rpm
